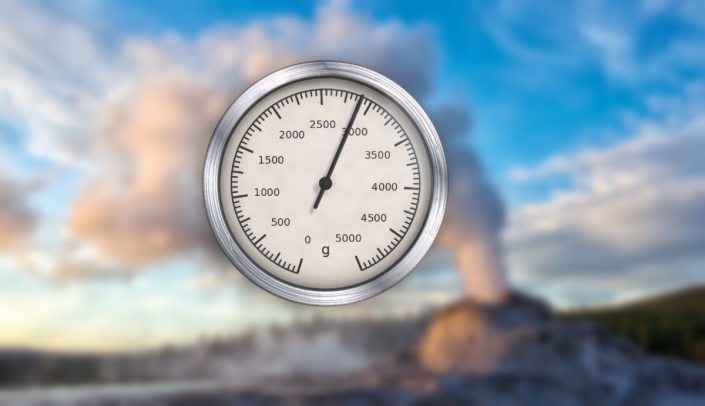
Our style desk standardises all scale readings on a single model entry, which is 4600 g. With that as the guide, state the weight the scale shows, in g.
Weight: 2900 g
